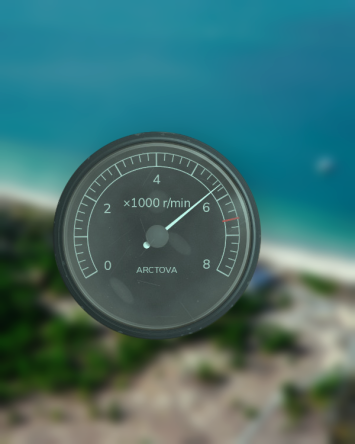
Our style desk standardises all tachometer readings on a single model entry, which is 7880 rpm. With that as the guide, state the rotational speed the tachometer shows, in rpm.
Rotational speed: 5700 rpm
